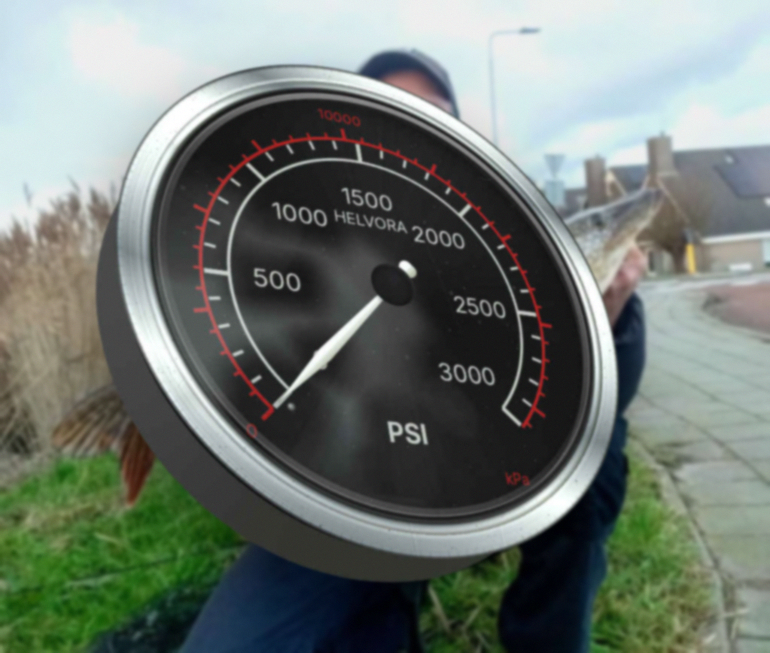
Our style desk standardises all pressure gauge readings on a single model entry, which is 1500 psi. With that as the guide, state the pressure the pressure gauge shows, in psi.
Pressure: 0 psi
